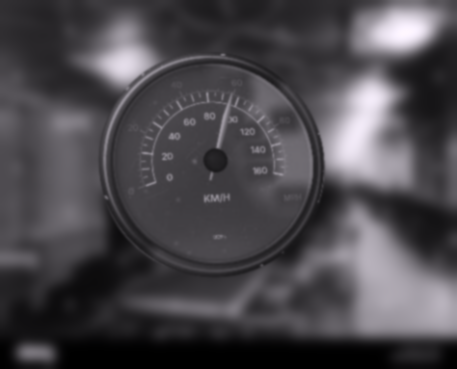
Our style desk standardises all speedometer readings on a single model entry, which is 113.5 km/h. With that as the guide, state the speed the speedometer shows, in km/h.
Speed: 95 km/h
